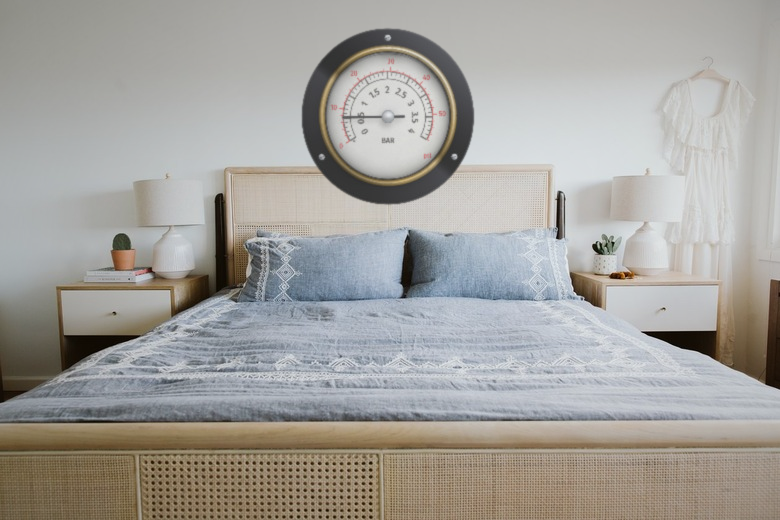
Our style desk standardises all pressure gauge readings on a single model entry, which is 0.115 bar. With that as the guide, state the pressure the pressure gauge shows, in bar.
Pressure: 0.5 bar
